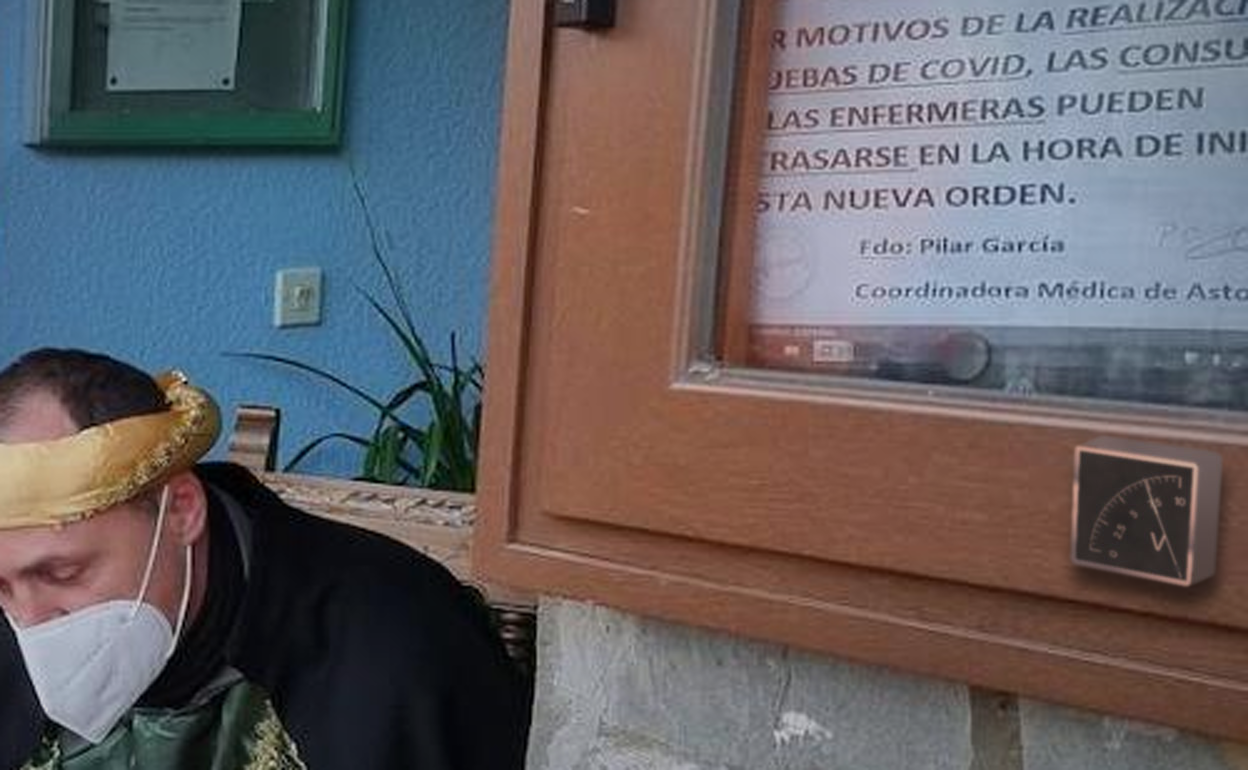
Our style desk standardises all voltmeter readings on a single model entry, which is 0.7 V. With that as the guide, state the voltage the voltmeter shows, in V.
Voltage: 7.5 V
